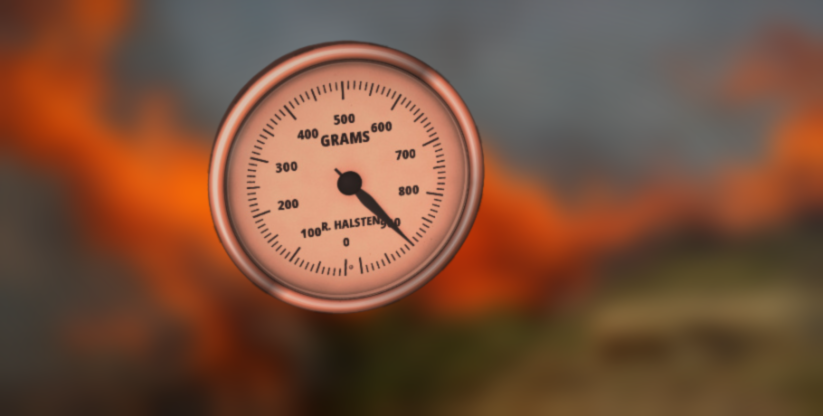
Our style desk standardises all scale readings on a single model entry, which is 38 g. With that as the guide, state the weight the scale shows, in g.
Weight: 900 g
